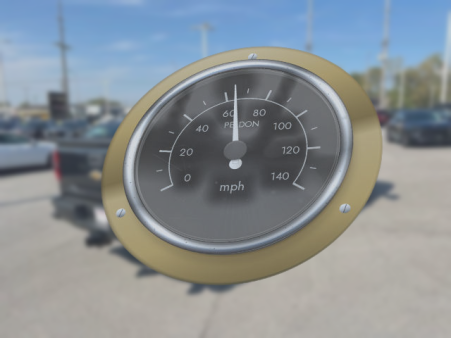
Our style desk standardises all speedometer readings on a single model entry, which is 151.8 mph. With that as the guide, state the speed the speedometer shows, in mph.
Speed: 65 mph
